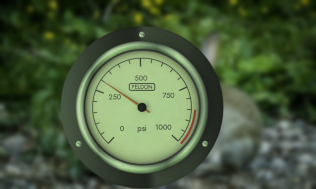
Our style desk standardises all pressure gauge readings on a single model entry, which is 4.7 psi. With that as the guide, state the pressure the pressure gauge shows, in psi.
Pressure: 300 psi
